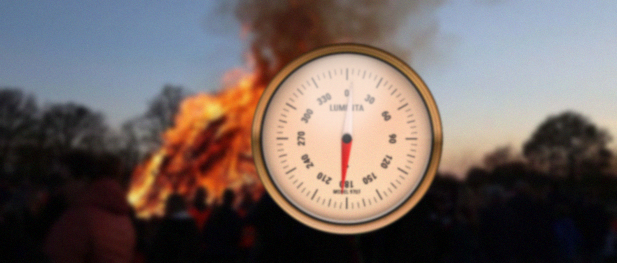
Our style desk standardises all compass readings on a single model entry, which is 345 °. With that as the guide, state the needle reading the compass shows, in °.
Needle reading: 185 °
